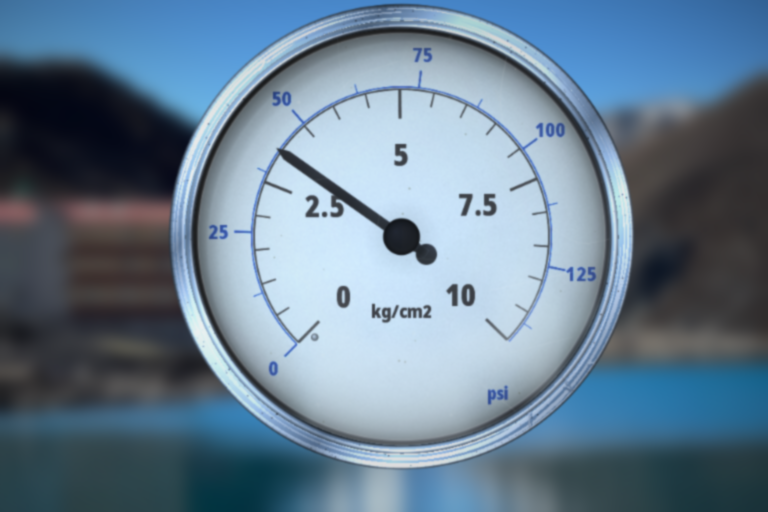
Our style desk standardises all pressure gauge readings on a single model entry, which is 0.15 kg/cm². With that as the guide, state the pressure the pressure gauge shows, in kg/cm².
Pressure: 3 kg/cm²
